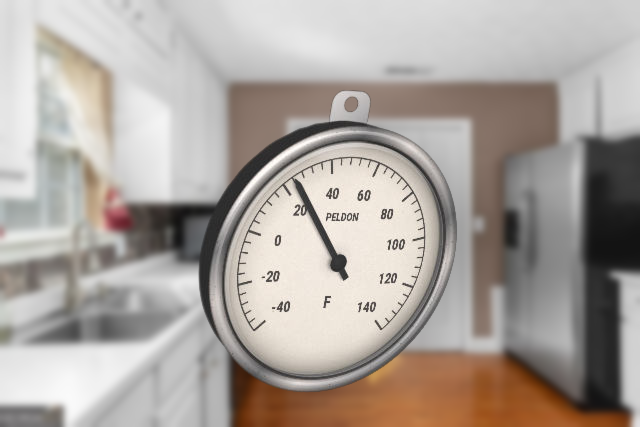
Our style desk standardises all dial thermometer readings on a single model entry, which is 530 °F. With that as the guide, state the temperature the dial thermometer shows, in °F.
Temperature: 24 °F
